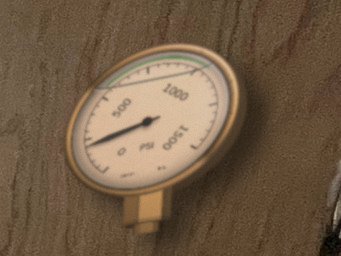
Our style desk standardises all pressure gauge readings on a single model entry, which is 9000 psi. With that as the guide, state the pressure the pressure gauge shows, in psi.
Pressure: 200 psi
